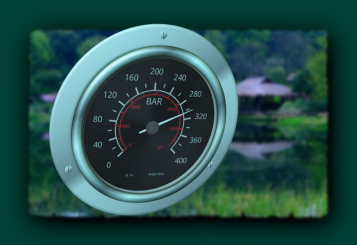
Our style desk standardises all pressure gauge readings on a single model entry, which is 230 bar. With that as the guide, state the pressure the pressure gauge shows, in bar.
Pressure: 300 bar
